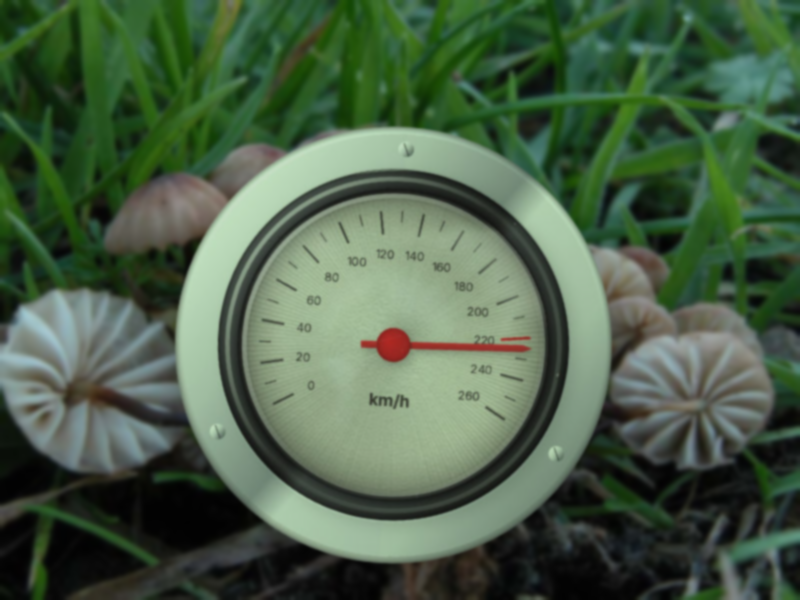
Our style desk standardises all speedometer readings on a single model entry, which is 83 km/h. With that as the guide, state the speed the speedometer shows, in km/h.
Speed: 225 km/h
